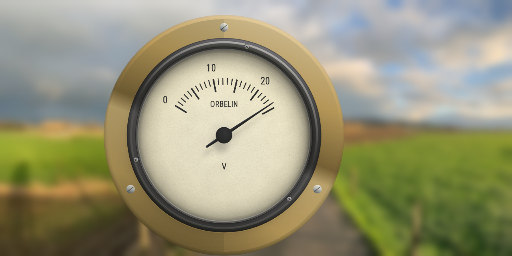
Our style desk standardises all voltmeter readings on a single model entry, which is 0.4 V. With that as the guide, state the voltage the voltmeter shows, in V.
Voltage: 24 V
